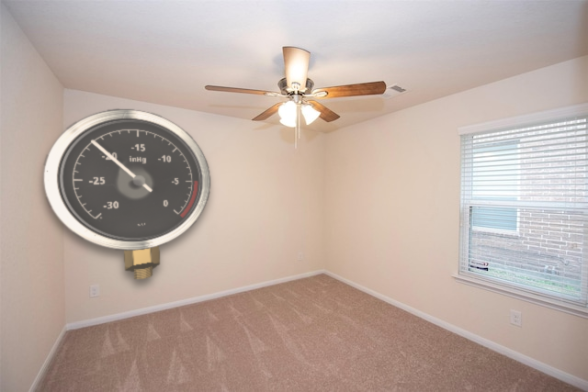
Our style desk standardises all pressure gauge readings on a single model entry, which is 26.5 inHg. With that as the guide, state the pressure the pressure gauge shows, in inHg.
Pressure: -20 inHg
